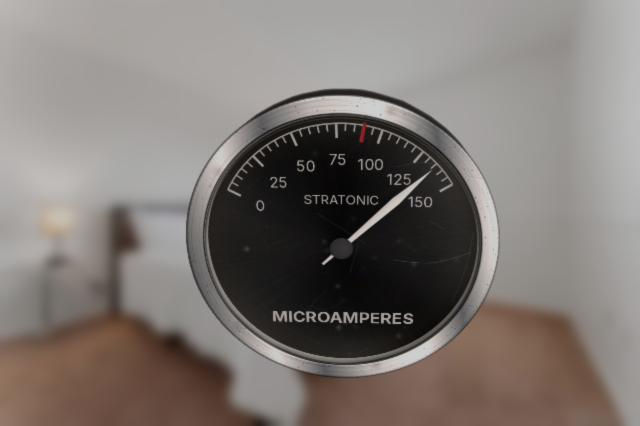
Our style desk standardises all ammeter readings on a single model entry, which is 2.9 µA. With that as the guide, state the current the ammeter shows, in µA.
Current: 135 µA
